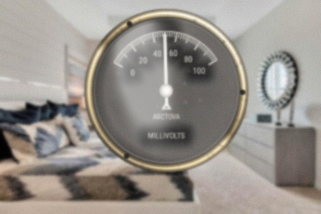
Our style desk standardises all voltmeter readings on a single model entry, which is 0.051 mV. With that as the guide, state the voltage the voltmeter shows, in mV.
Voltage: 50 mV
